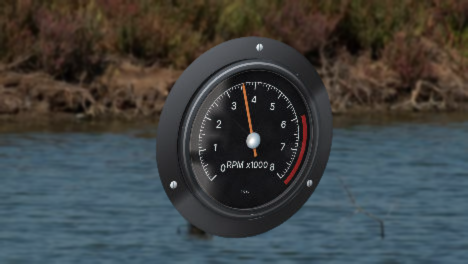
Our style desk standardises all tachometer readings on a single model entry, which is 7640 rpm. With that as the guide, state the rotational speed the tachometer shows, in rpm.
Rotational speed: 3500 rpm
